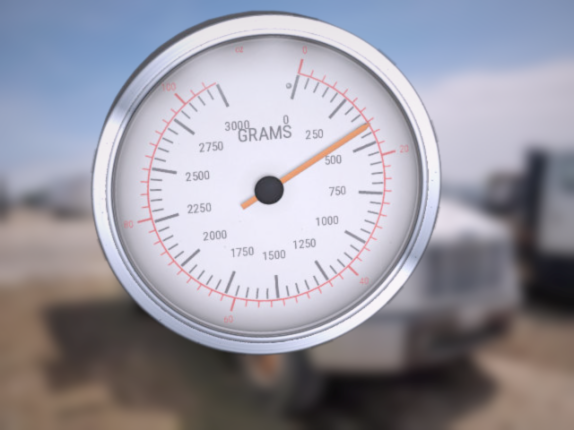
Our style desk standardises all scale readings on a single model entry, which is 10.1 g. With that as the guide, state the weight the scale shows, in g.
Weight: 400 g
